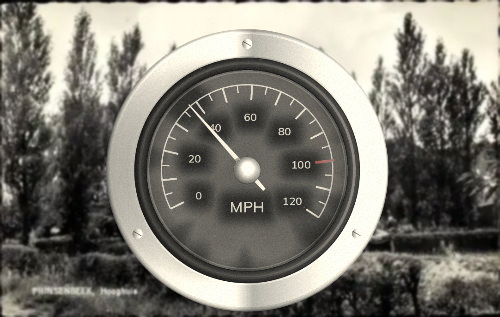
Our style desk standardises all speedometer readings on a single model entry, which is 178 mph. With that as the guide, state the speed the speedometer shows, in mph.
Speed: 37.5 mph
